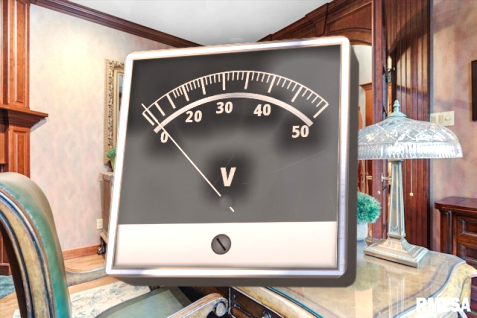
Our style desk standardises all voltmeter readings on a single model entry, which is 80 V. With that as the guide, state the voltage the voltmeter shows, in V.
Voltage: 5 V
